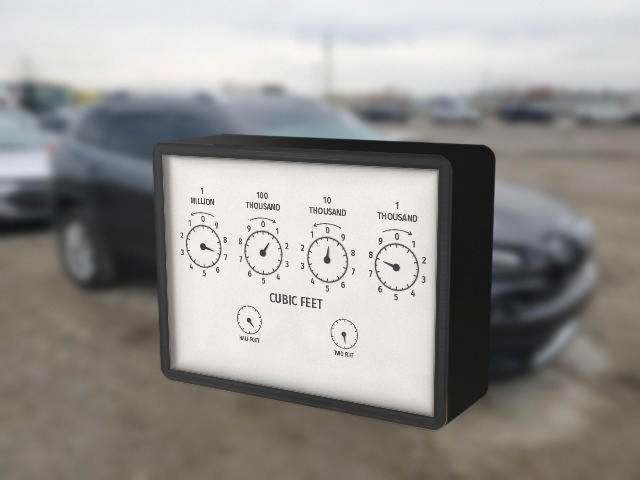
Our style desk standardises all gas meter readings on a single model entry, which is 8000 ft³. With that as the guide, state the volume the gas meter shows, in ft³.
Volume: 709800 ft³
